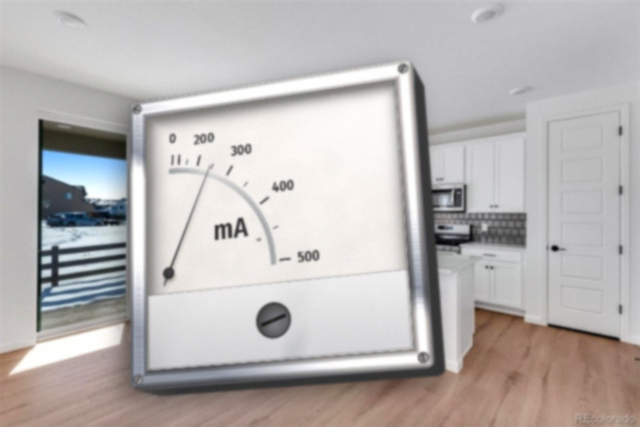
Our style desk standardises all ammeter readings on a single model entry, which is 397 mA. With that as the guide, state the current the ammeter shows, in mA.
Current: 250 mA
